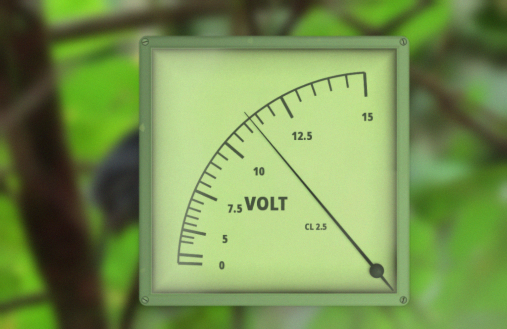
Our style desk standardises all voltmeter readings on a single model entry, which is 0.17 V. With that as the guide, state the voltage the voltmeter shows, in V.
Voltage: 11.25 V
